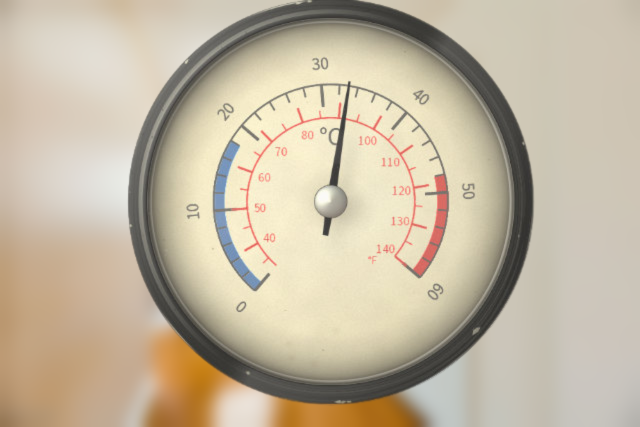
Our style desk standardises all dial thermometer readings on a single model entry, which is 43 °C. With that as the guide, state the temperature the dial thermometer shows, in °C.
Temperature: 33 °C
